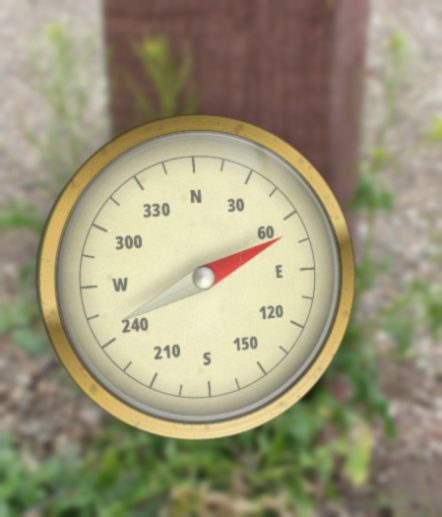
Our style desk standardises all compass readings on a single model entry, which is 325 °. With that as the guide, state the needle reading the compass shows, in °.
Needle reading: 67.5 °
